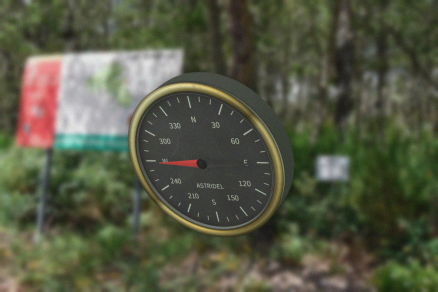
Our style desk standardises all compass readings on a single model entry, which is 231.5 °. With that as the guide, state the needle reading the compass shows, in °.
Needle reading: 270 °
